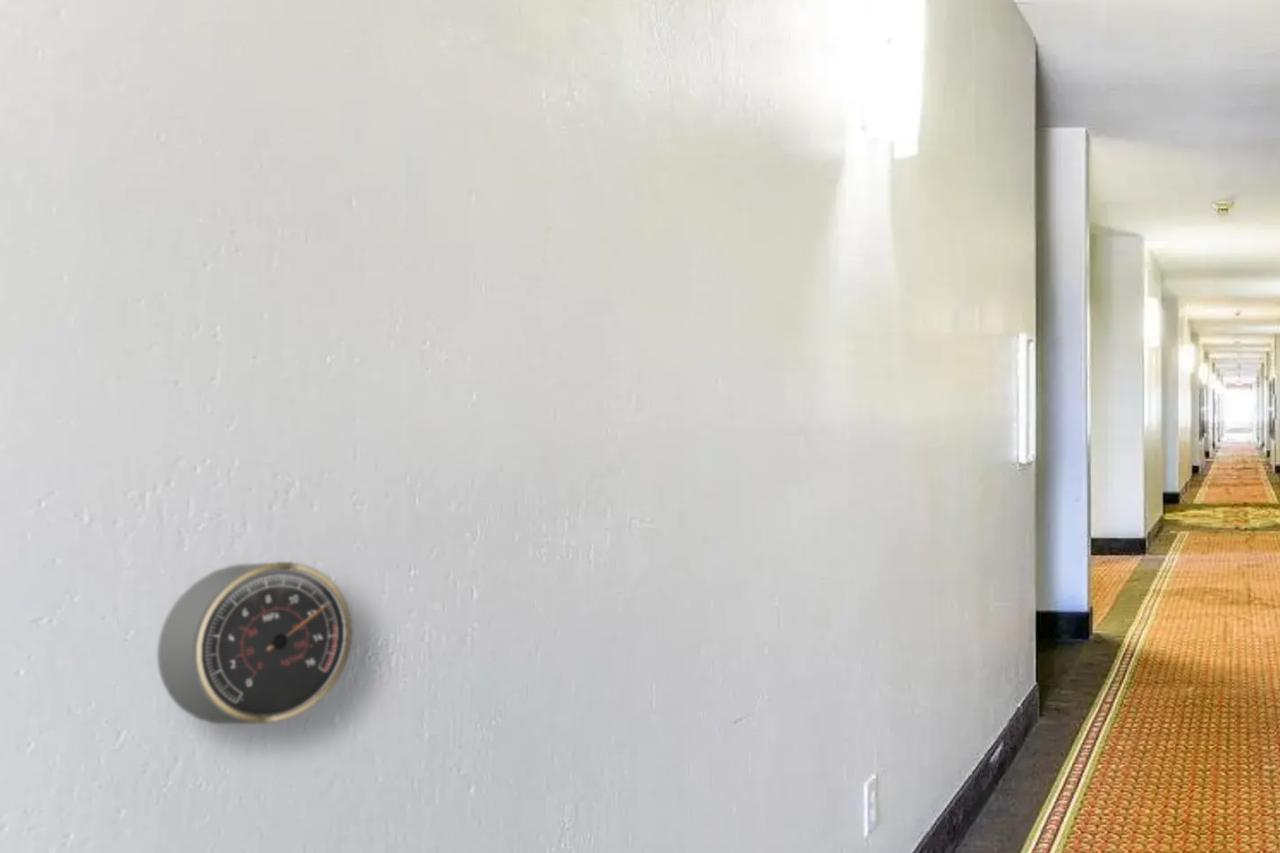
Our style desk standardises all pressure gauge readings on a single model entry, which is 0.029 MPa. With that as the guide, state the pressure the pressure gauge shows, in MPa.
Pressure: 12 MPa
